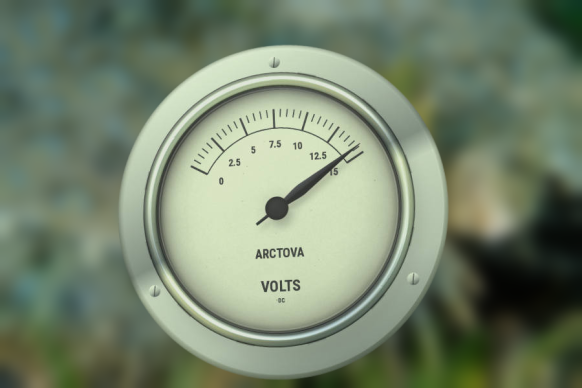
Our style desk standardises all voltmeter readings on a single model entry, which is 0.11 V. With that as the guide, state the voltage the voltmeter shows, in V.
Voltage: 14.5 V
